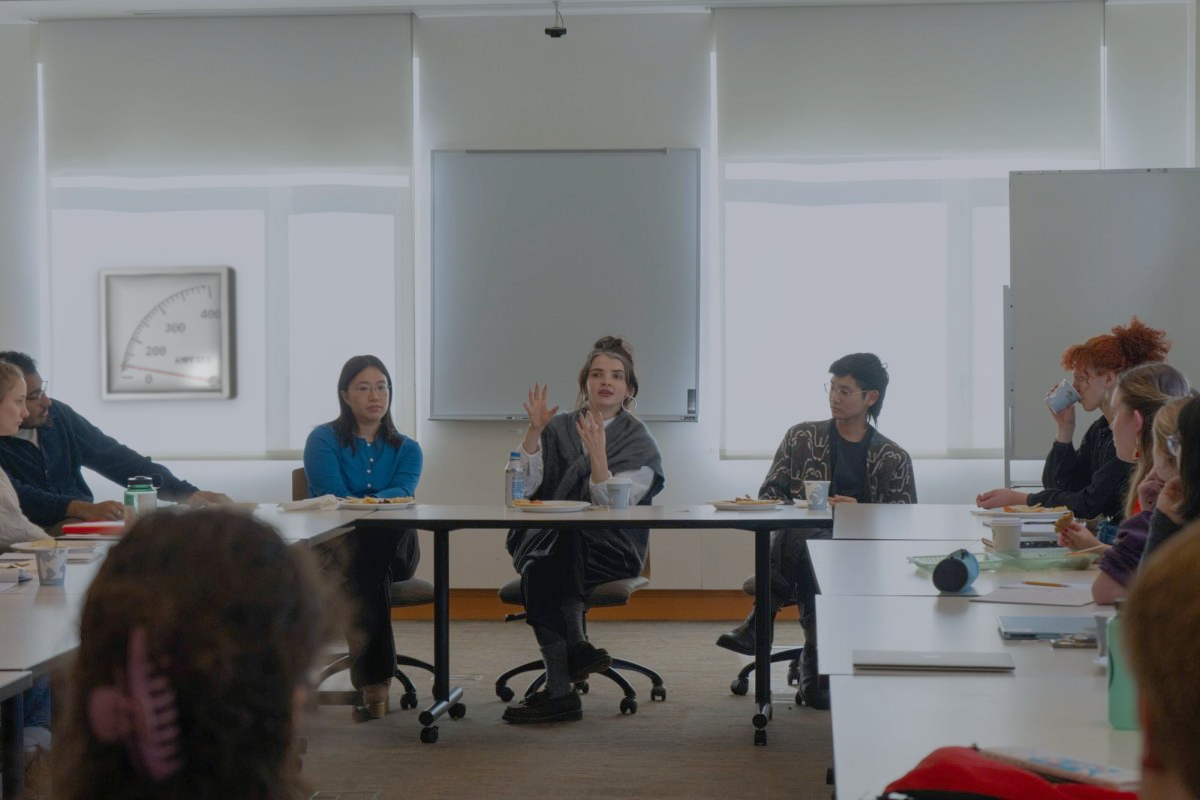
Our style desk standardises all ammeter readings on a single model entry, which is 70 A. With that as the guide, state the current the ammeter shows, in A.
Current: 100 A
